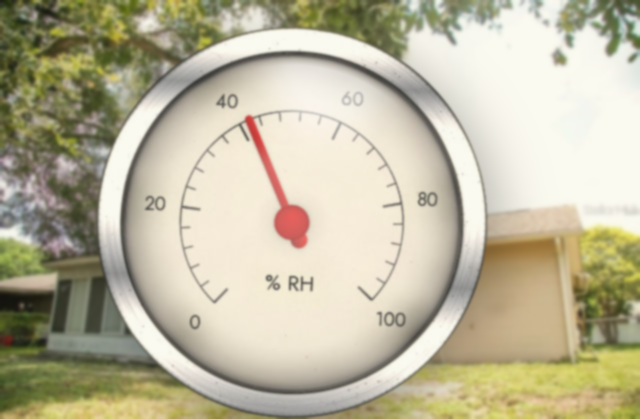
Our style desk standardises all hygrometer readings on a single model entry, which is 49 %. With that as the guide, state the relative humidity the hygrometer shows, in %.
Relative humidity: 42 %
